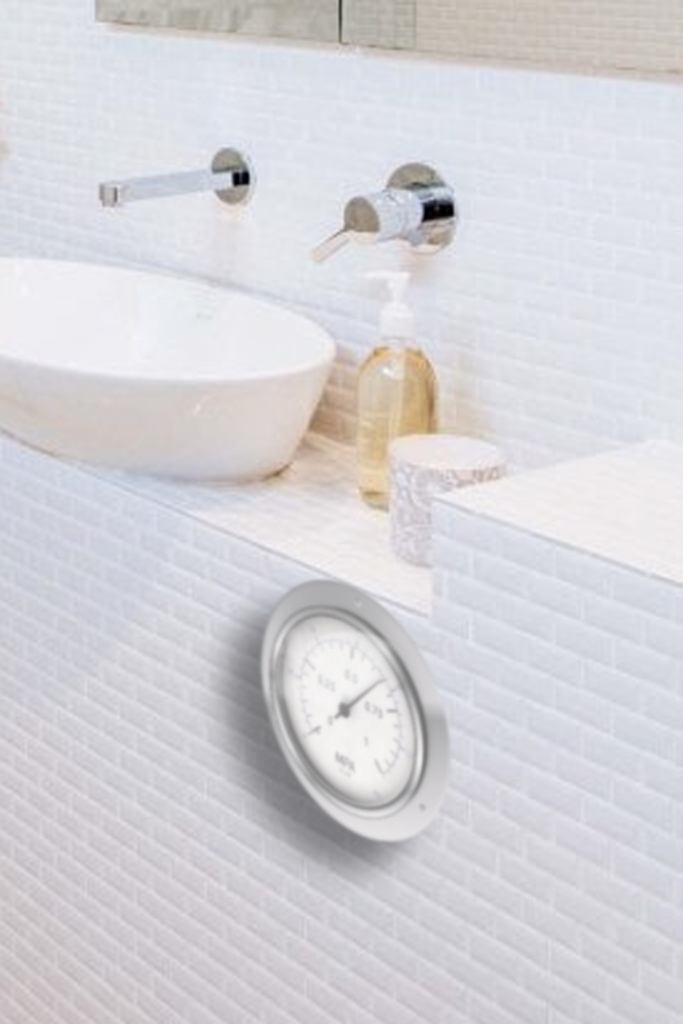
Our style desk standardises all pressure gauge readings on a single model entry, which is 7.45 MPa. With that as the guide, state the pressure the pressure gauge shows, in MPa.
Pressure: 0.65 MPa
